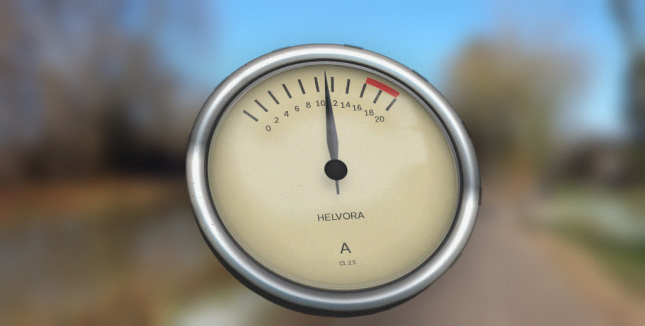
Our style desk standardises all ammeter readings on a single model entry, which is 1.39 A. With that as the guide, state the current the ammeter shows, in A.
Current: 11 A
